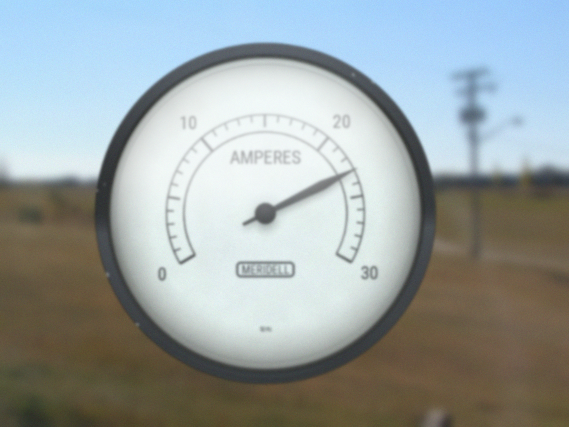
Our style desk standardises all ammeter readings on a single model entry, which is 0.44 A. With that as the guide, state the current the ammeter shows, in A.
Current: 23 A
